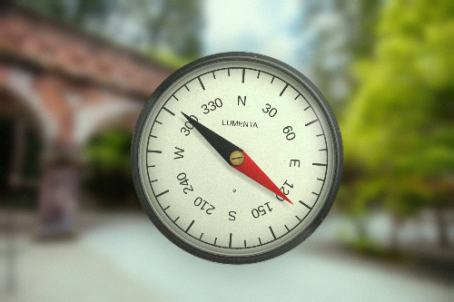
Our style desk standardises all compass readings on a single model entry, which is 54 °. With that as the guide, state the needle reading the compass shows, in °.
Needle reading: 125 °
